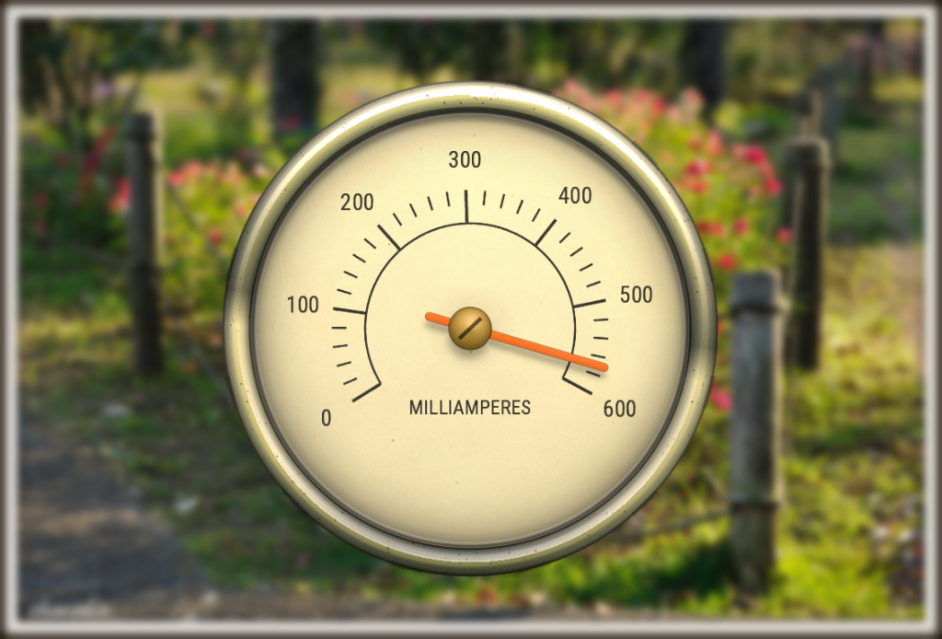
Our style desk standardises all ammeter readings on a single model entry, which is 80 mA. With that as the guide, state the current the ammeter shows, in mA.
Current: 570 mA
